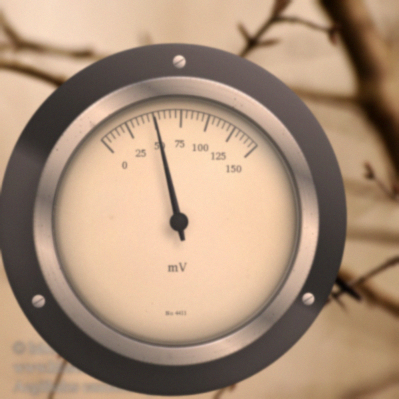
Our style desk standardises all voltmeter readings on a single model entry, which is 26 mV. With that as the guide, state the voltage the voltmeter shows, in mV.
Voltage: 50 mV
